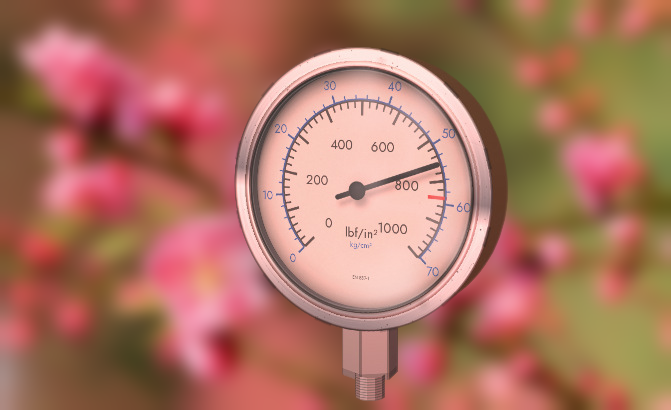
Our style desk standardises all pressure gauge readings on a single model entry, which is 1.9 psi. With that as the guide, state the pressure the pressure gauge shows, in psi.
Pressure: 760 psi
